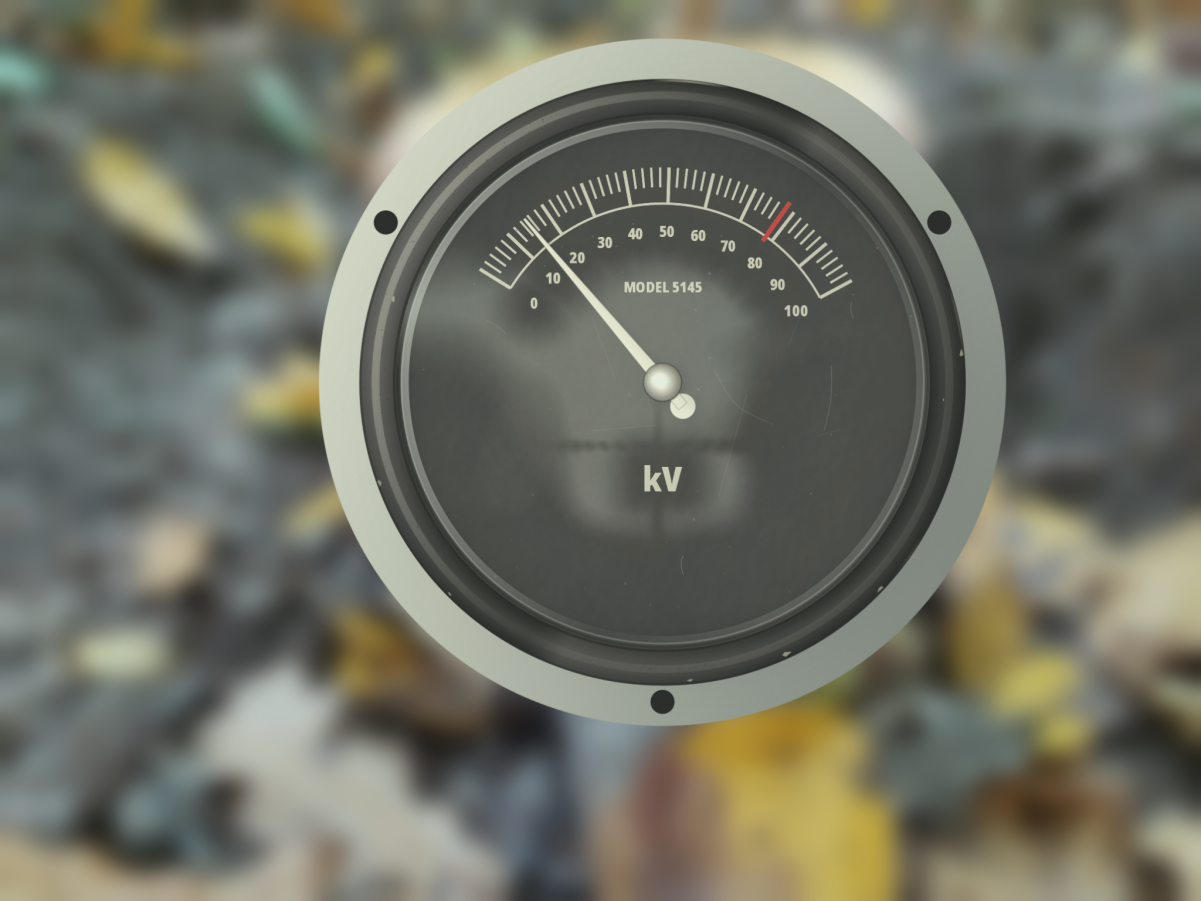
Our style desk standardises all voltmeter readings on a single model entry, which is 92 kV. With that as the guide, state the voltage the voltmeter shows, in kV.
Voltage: 15 kV
